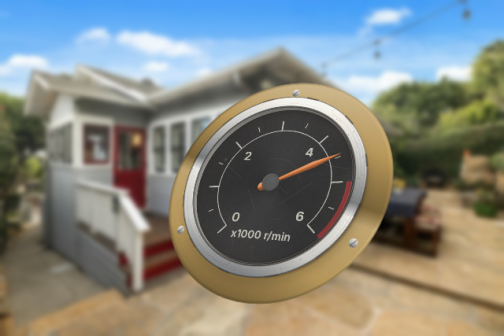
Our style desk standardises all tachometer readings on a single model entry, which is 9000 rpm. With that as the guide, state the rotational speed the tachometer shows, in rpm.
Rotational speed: 4500 rpm
